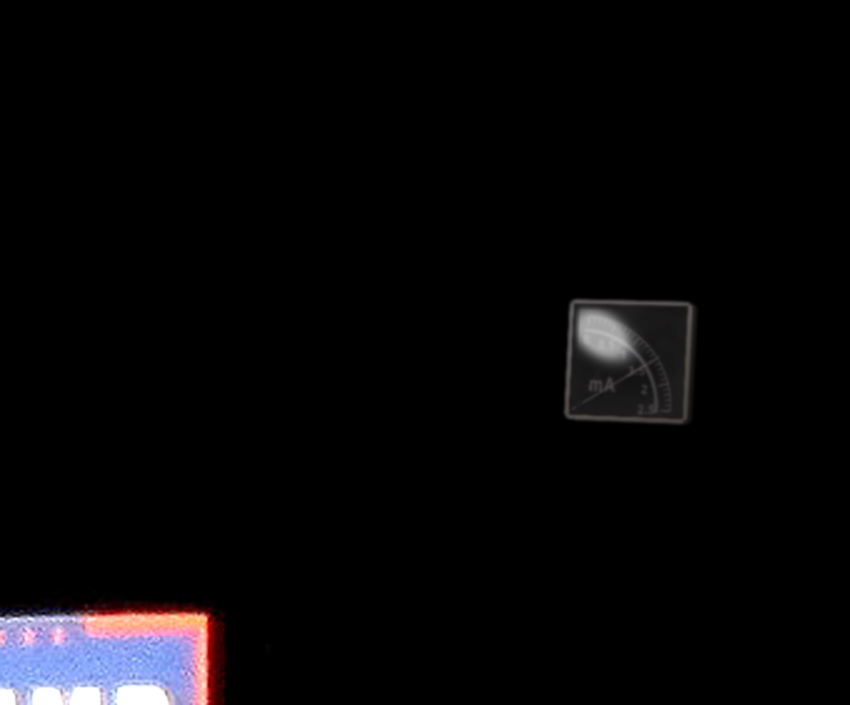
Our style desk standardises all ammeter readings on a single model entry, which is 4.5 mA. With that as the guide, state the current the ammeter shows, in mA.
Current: 1.5 mA
